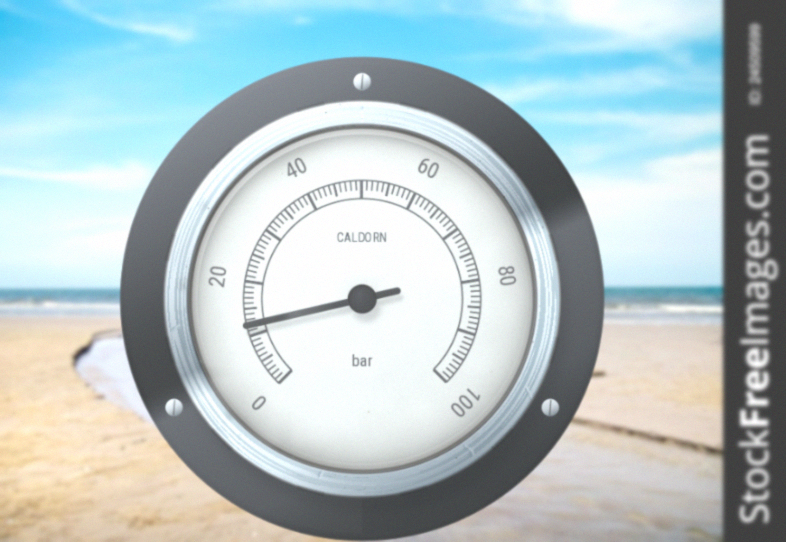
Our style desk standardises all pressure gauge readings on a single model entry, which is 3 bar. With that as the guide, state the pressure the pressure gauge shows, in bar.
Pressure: 12 bar
